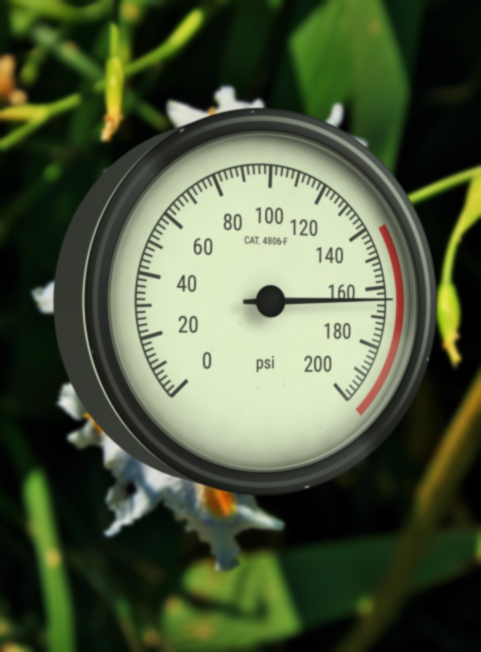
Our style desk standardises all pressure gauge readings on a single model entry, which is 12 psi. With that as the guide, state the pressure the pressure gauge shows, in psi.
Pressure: 164 psi
